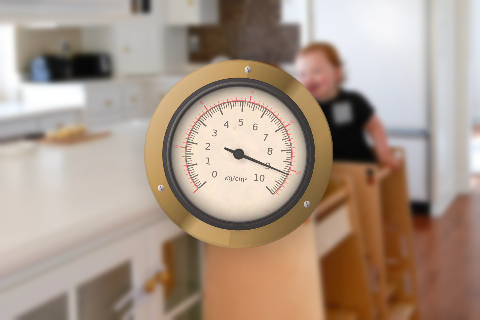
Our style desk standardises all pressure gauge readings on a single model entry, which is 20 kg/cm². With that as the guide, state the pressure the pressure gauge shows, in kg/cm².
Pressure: 9 kg/cm²
